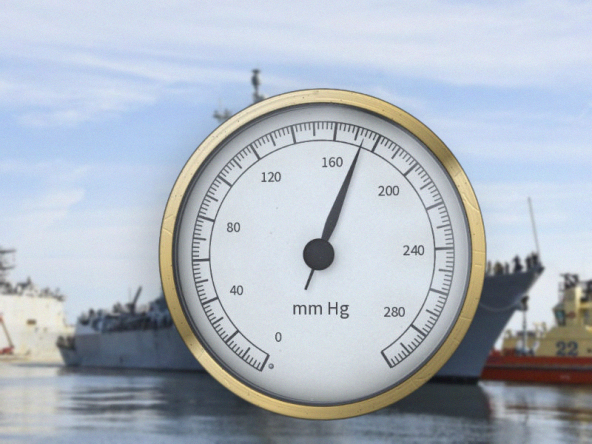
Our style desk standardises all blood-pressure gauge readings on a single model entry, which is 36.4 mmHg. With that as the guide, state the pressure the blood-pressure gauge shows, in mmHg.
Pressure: 174 mmHg
